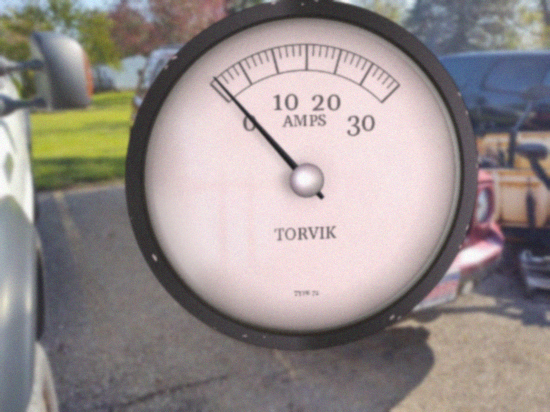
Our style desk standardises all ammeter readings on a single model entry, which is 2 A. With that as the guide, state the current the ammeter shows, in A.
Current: 1 A
